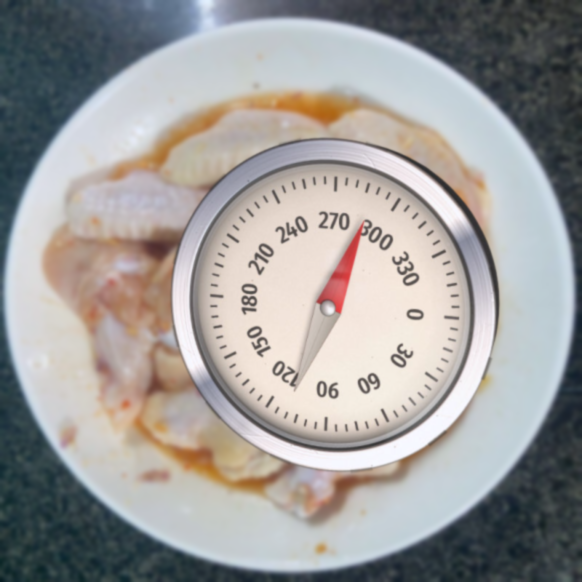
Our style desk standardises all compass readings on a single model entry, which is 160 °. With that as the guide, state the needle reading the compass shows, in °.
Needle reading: 290 °
